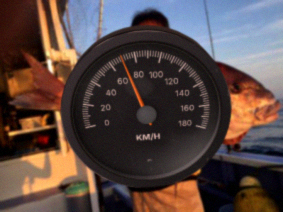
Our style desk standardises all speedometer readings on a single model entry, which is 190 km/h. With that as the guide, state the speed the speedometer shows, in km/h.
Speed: 70 km/h
